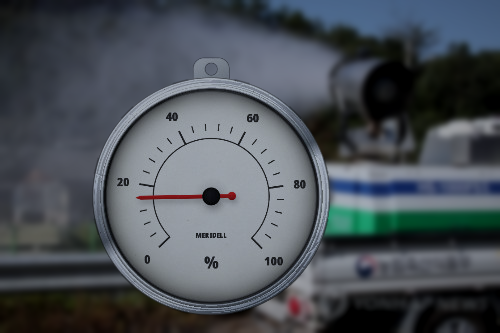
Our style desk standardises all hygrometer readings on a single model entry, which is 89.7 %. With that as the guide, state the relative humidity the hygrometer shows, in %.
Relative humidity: 16 %
